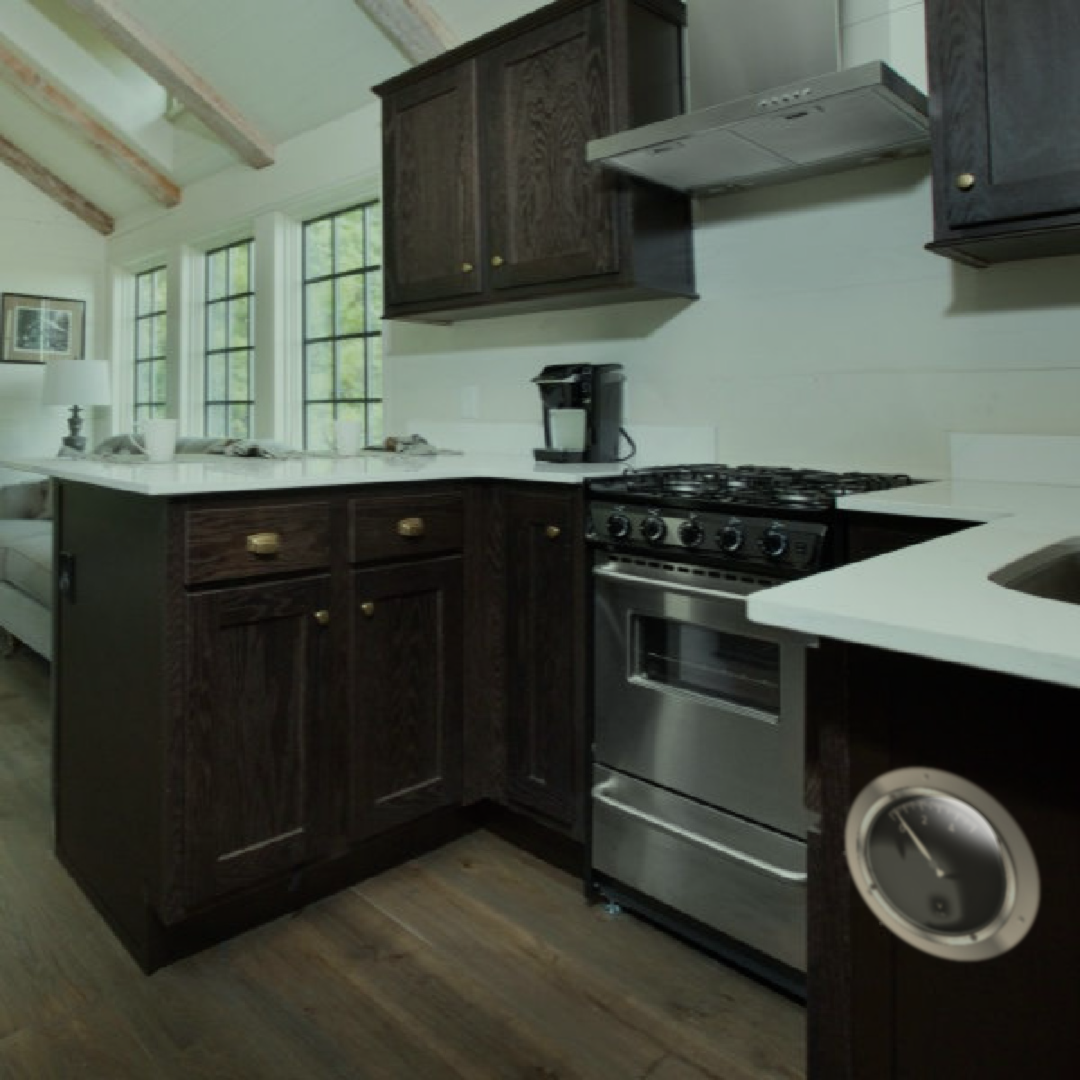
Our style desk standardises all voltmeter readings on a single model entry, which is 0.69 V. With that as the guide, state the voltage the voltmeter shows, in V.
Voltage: 0.5 V
